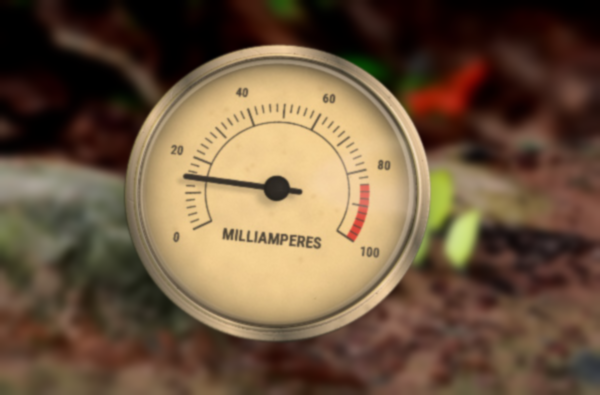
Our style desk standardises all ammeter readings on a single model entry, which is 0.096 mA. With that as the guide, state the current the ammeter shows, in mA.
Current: 14 mA
